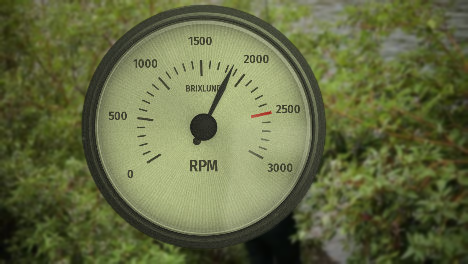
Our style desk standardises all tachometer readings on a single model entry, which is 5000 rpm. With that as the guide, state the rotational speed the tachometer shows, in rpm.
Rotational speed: 1850 rpm
